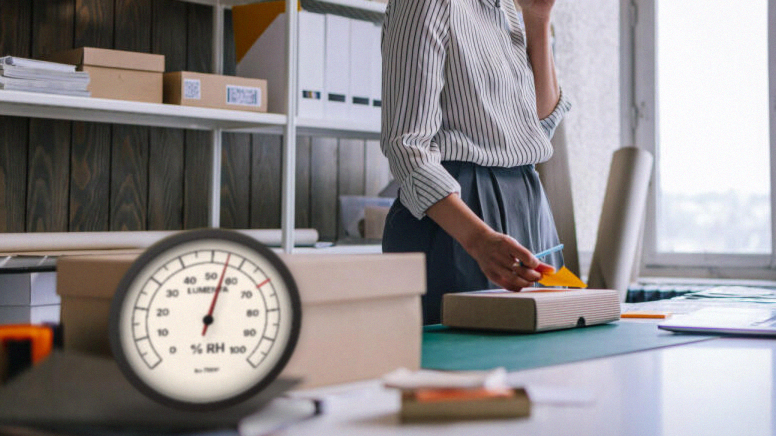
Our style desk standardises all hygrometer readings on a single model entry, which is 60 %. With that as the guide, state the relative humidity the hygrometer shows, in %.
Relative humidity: 55 %
